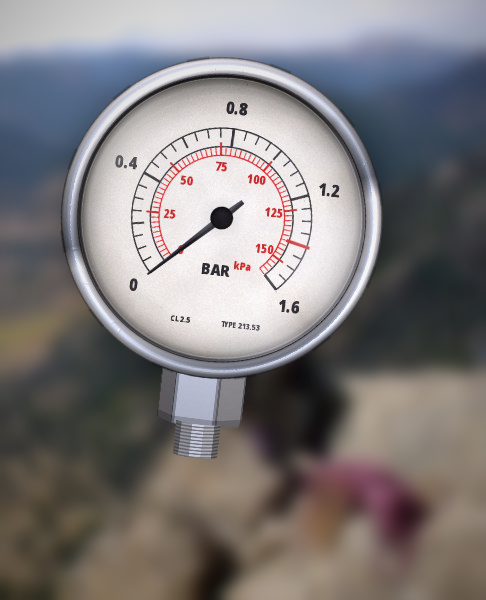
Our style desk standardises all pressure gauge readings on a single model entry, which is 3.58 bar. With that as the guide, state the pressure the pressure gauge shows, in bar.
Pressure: 0 bar
